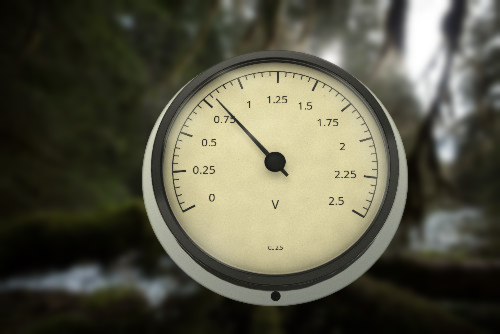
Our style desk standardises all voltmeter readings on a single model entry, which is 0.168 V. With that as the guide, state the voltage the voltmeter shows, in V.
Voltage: 0.8 V
